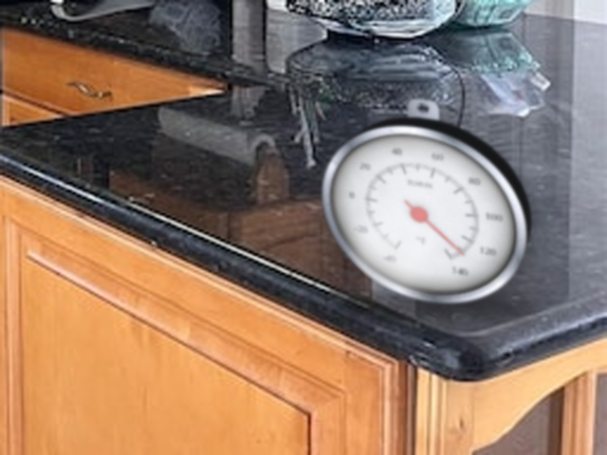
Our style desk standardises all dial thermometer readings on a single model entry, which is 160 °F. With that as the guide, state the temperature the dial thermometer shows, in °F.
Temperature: 130 °F
